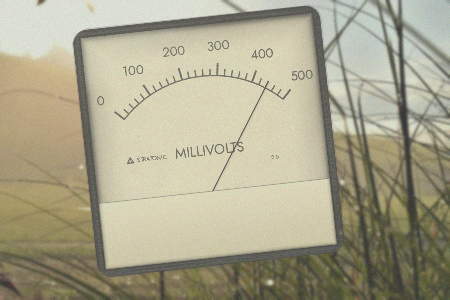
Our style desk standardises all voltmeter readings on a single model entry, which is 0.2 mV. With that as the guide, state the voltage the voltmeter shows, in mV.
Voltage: 440 mV
